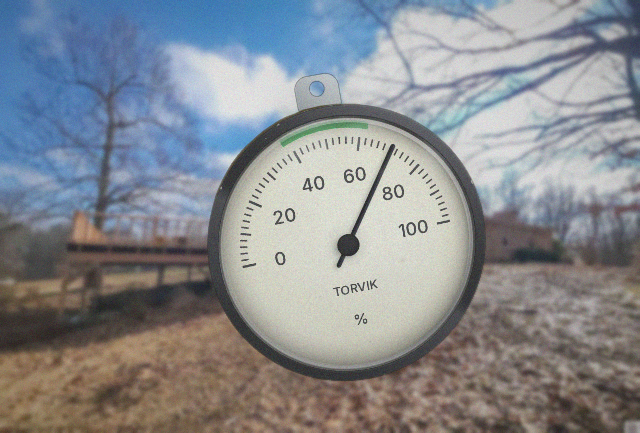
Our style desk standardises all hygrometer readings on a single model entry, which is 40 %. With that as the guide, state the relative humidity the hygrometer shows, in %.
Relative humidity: 70 %
